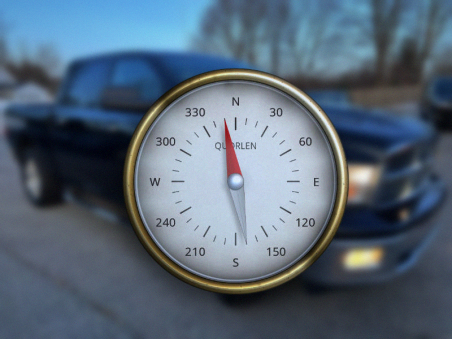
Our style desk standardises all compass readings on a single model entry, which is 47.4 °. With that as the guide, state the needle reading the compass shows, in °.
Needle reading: 350 °
